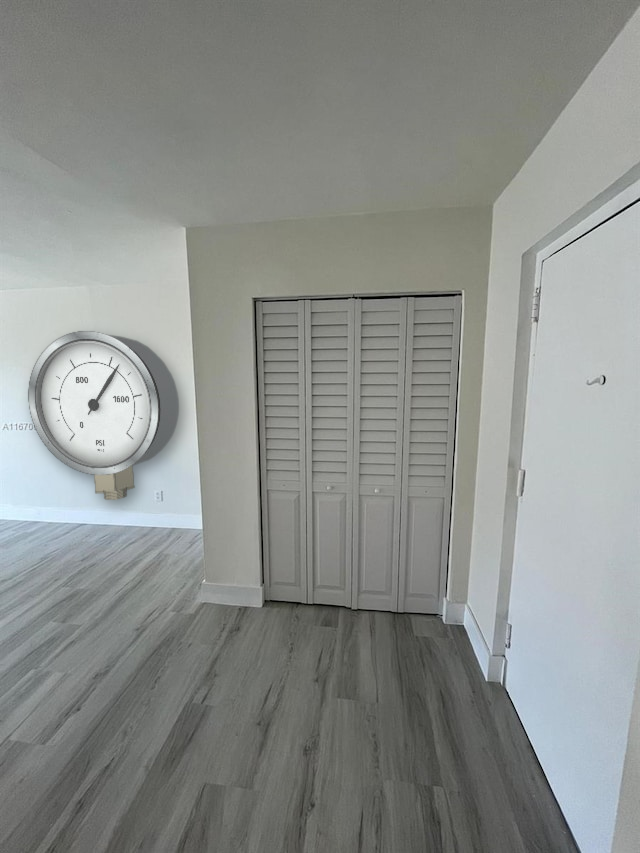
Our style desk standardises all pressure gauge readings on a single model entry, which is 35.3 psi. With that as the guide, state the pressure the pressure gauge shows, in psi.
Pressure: 1300 psi
